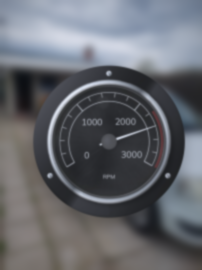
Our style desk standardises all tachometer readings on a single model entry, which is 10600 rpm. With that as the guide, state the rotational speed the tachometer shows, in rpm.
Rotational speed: 2400 rpm
